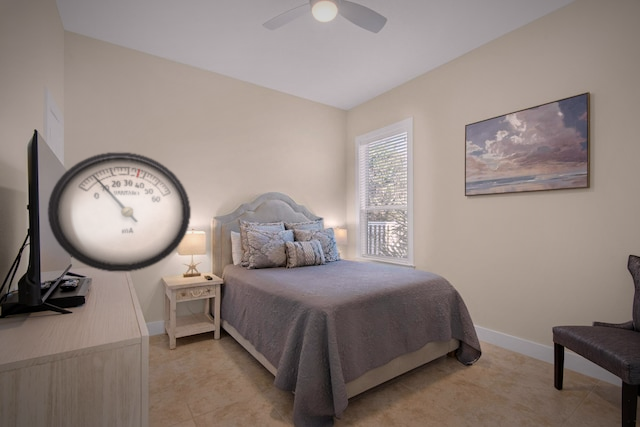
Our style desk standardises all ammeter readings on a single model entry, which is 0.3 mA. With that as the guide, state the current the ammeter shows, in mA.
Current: 10 mA
